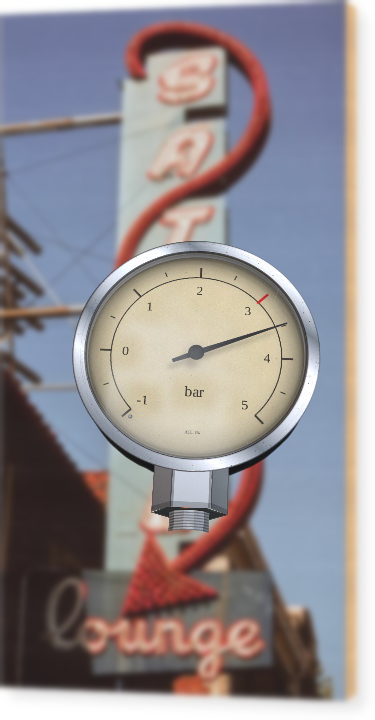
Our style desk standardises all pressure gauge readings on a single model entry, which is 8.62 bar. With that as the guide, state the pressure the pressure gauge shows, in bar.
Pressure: 3.5 bar
